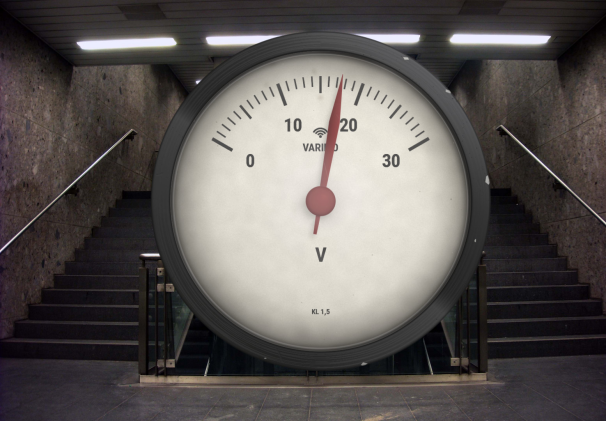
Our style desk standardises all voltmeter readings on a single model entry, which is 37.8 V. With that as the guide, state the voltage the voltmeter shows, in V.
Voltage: 17.5 V
